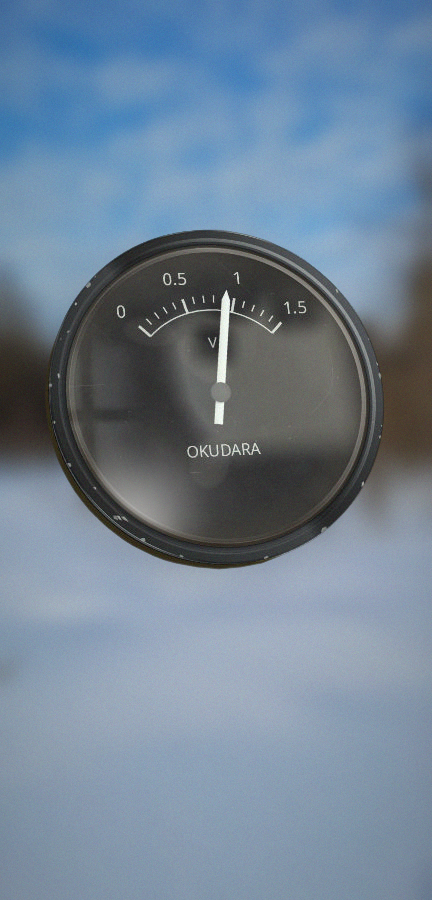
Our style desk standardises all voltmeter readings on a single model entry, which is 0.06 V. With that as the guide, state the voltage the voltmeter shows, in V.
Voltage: 0.9 V
